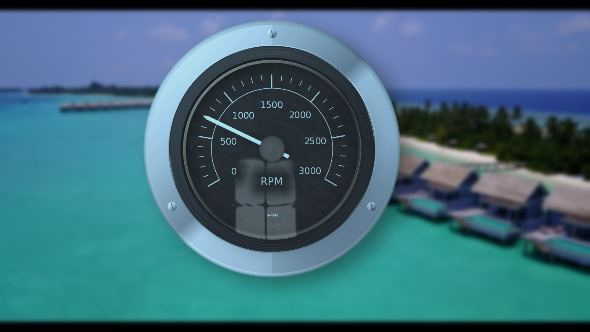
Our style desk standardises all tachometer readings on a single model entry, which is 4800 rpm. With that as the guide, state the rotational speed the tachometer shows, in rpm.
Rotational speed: 700 rpm
